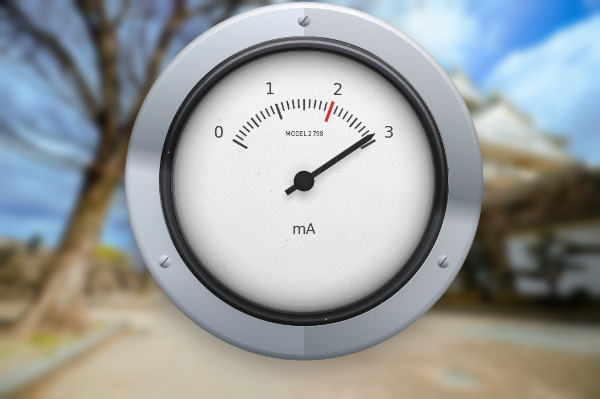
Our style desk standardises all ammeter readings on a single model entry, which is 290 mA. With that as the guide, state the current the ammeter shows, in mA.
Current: 2.9 mA
